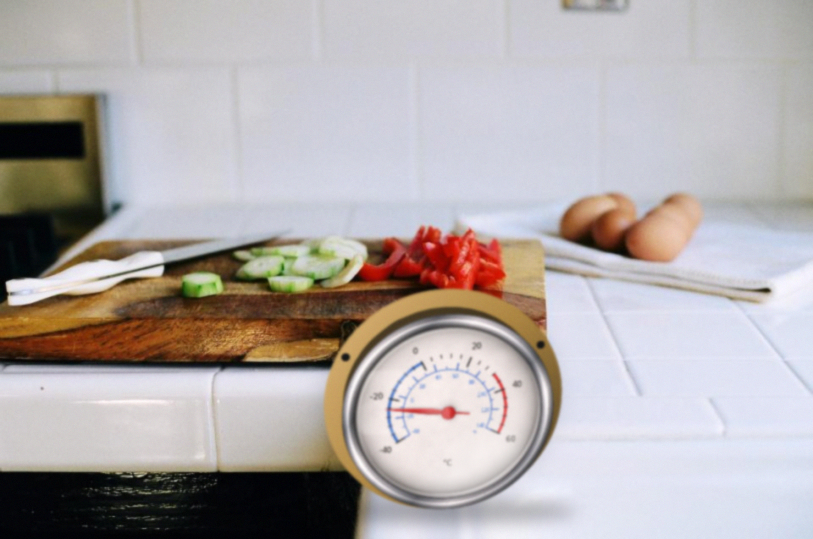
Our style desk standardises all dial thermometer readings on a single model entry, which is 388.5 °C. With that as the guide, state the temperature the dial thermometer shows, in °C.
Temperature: -24 °C
